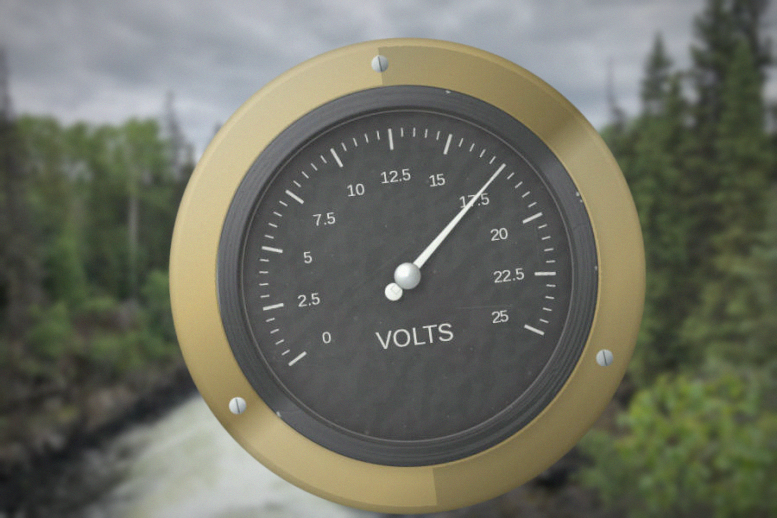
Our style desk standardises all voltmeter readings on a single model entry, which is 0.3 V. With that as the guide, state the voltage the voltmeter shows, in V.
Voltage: 17.5 V
